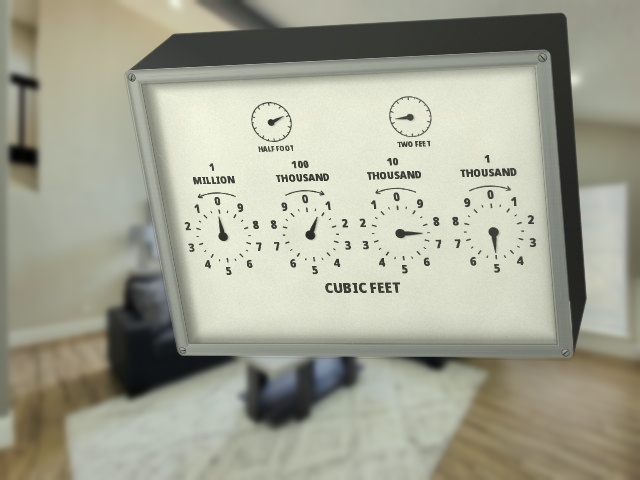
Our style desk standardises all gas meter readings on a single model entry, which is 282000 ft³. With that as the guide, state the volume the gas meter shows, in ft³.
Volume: 7500 ft³
